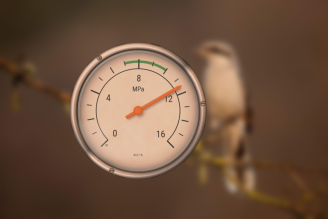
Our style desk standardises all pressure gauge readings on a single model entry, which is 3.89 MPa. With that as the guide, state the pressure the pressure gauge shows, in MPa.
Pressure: 11.5 MPa
